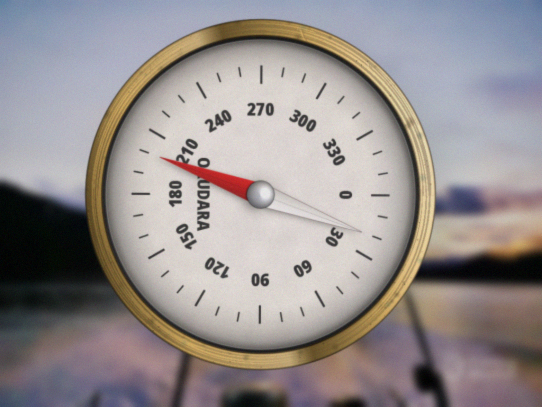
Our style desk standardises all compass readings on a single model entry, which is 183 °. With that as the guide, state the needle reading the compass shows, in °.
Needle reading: 200 °
